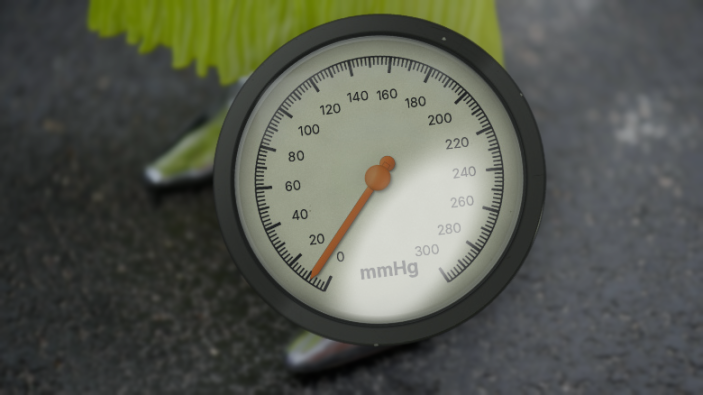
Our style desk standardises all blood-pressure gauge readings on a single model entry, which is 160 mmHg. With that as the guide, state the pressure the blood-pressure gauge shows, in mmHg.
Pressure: 8 mmHg
